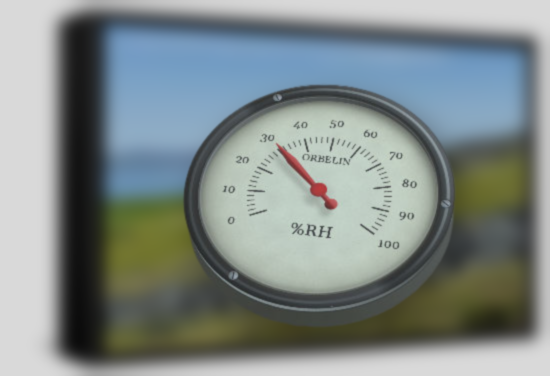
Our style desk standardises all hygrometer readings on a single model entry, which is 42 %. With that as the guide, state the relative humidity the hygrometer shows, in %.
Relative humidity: 30 %
